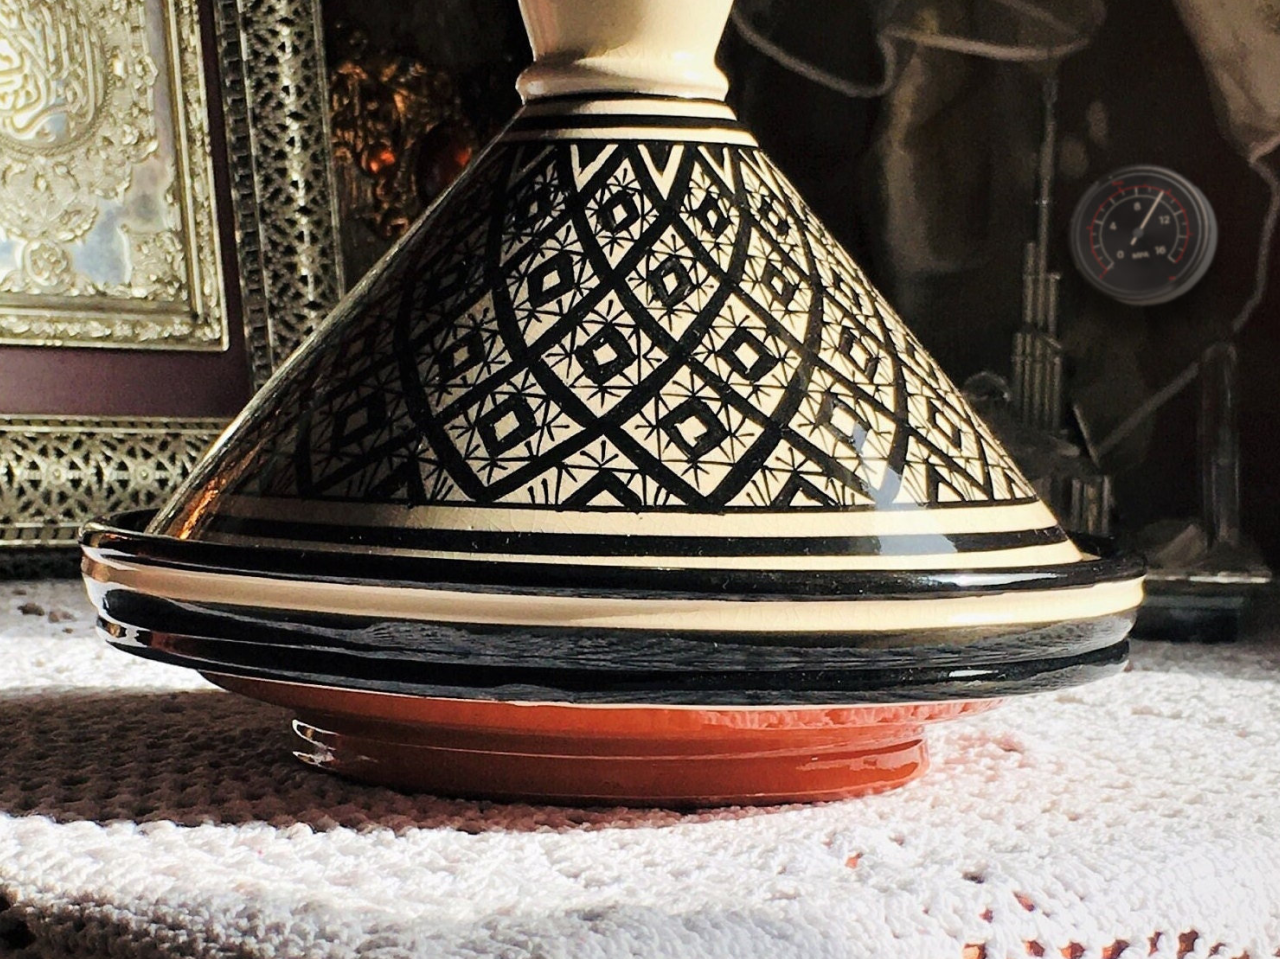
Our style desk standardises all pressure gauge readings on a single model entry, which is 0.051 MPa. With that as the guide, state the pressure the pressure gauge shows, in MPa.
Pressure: 10 MPa
